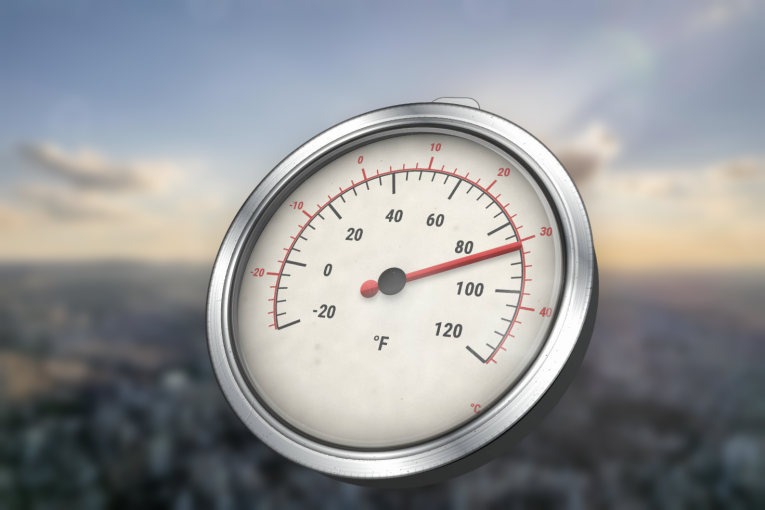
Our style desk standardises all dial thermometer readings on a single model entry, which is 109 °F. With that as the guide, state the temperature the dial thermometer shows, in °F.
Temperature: 88 °F
